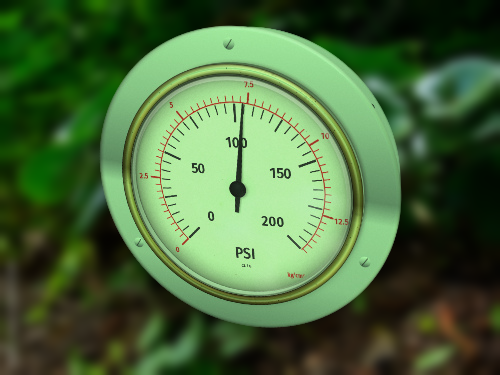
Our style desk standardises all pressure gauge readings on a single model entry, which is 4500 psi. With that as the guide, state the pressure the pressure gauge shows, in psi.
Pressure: 105 psi
